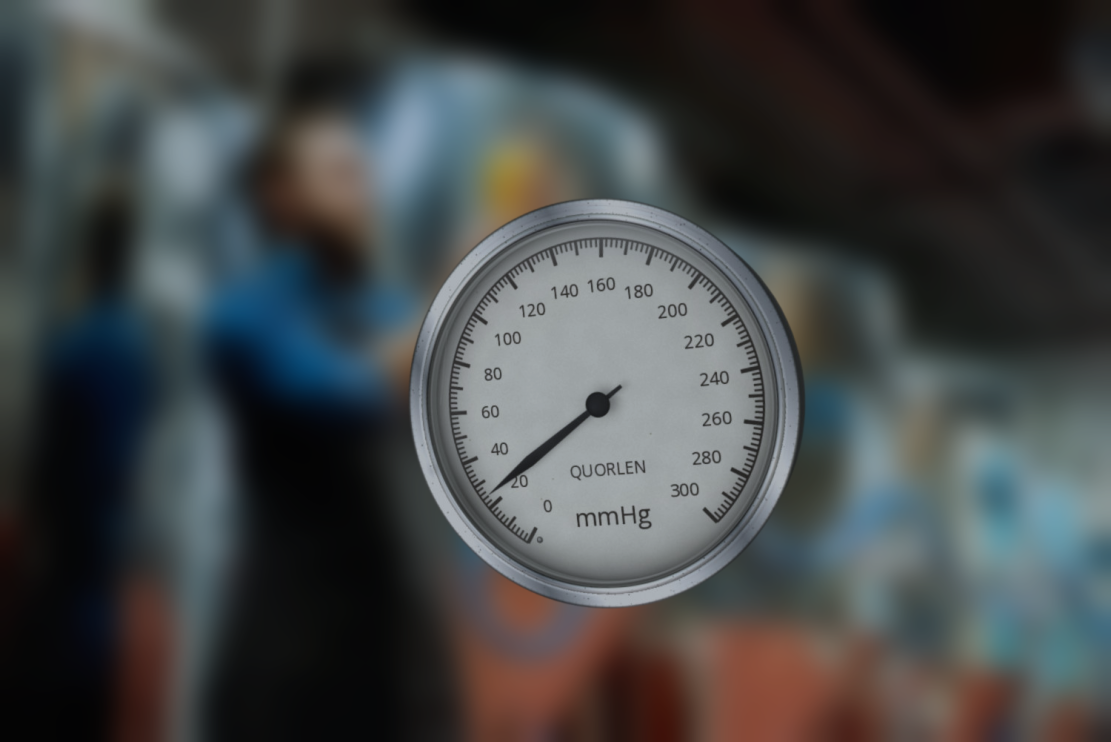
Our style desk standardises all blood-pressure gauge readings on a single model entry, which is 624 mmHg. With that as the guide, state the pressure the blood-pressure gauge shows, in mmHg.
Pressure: 24 mmHg
